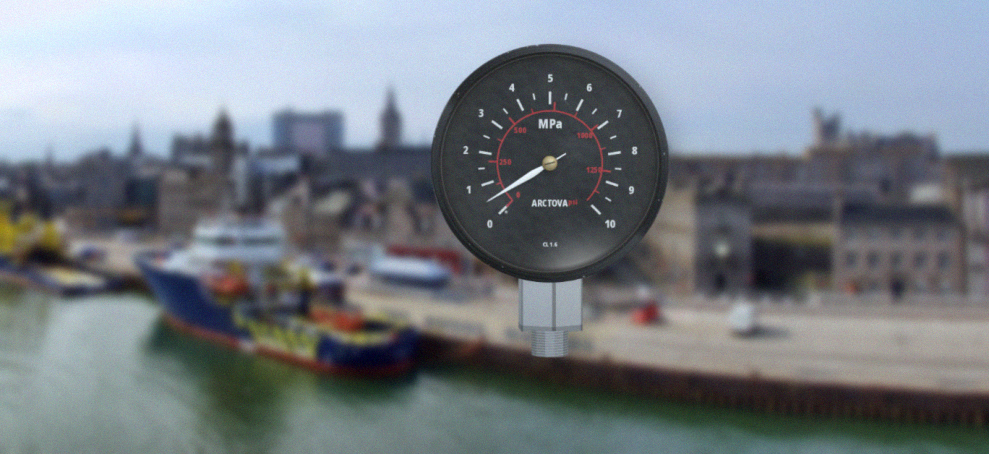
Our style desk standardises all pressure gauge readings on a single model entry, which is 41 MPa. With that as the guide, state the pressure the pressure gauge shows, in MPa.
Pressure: 0.5 MPa
